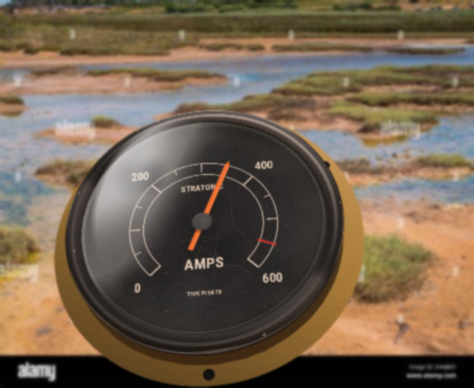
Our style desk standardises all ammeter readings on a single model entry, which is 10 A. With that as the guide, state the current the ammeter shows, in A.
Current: 350 A
